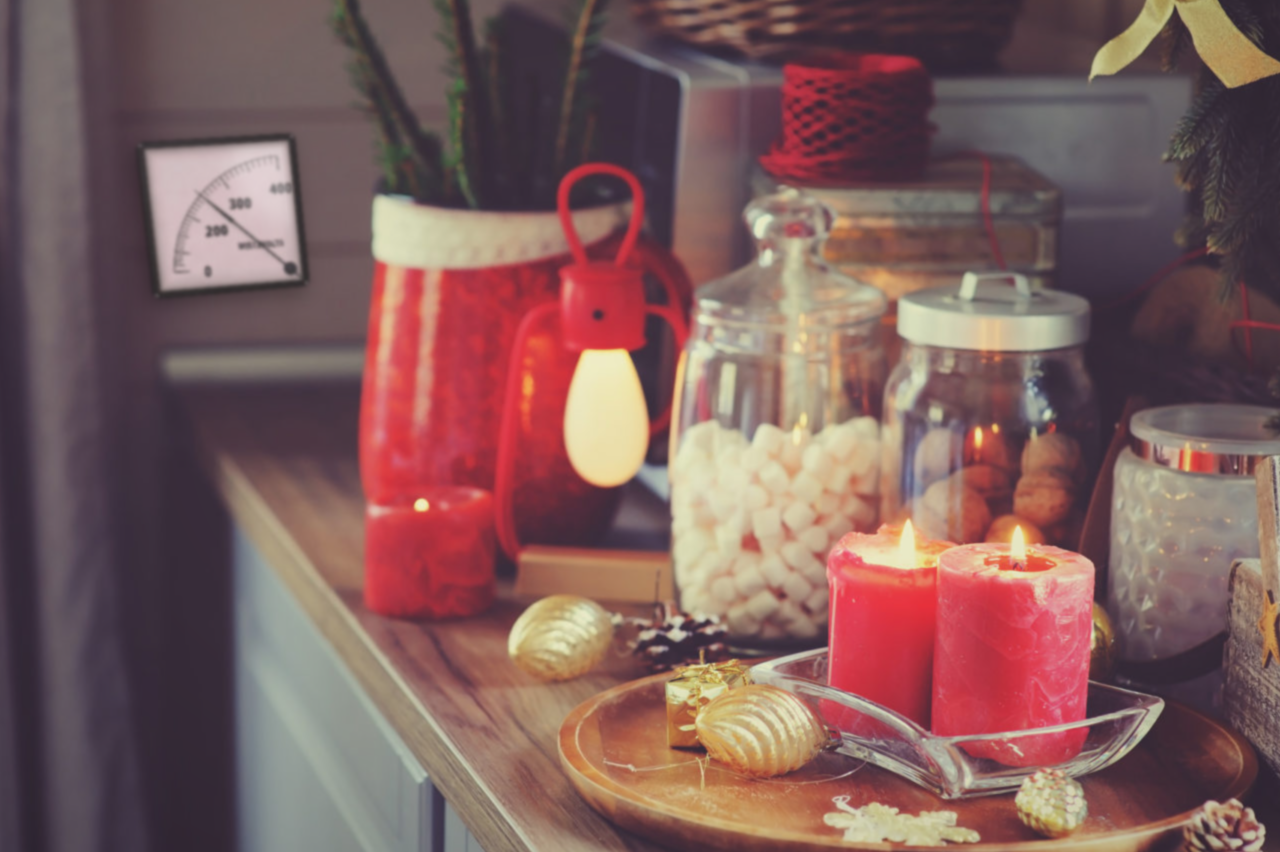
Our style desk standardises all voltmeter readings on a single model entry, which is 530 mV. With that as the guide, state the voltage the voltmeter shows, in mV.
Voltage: 250 mV
